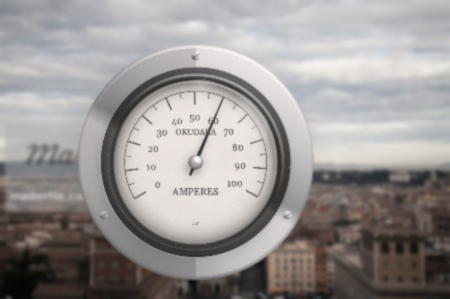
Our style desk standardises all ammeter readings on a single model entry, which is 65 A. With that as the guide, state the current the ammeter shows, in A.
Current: 60 A
